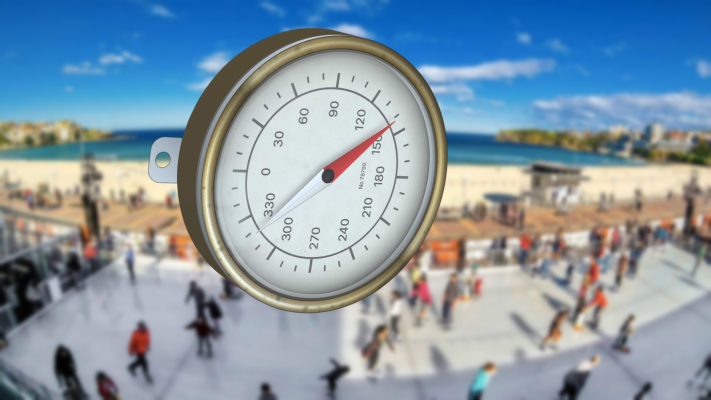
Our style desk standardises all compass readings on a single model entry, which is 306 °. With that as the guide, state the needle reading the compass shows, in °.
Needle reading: 140 °
